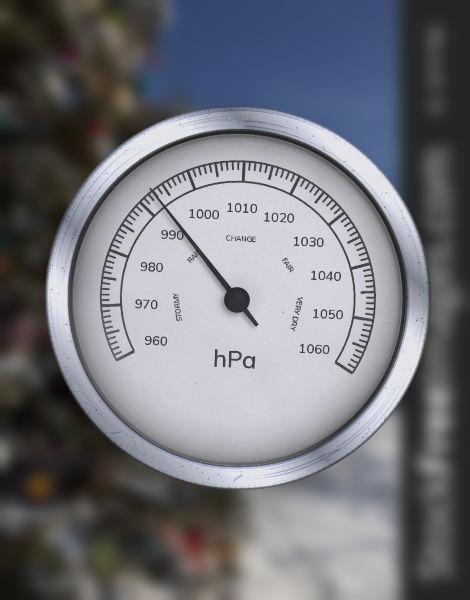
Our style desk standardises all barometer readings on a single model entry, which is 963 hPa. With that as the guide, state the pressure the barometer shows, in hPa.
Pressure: 993 hPa
